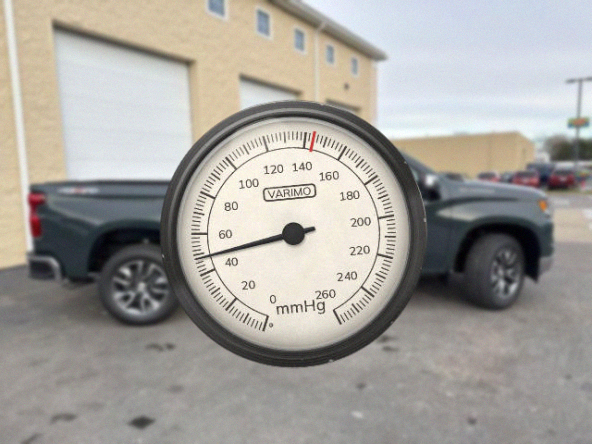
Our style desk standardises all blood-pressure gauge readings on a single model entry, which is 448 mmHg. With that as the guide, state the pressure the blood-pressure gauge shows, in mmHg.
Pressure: 48 mmHg
